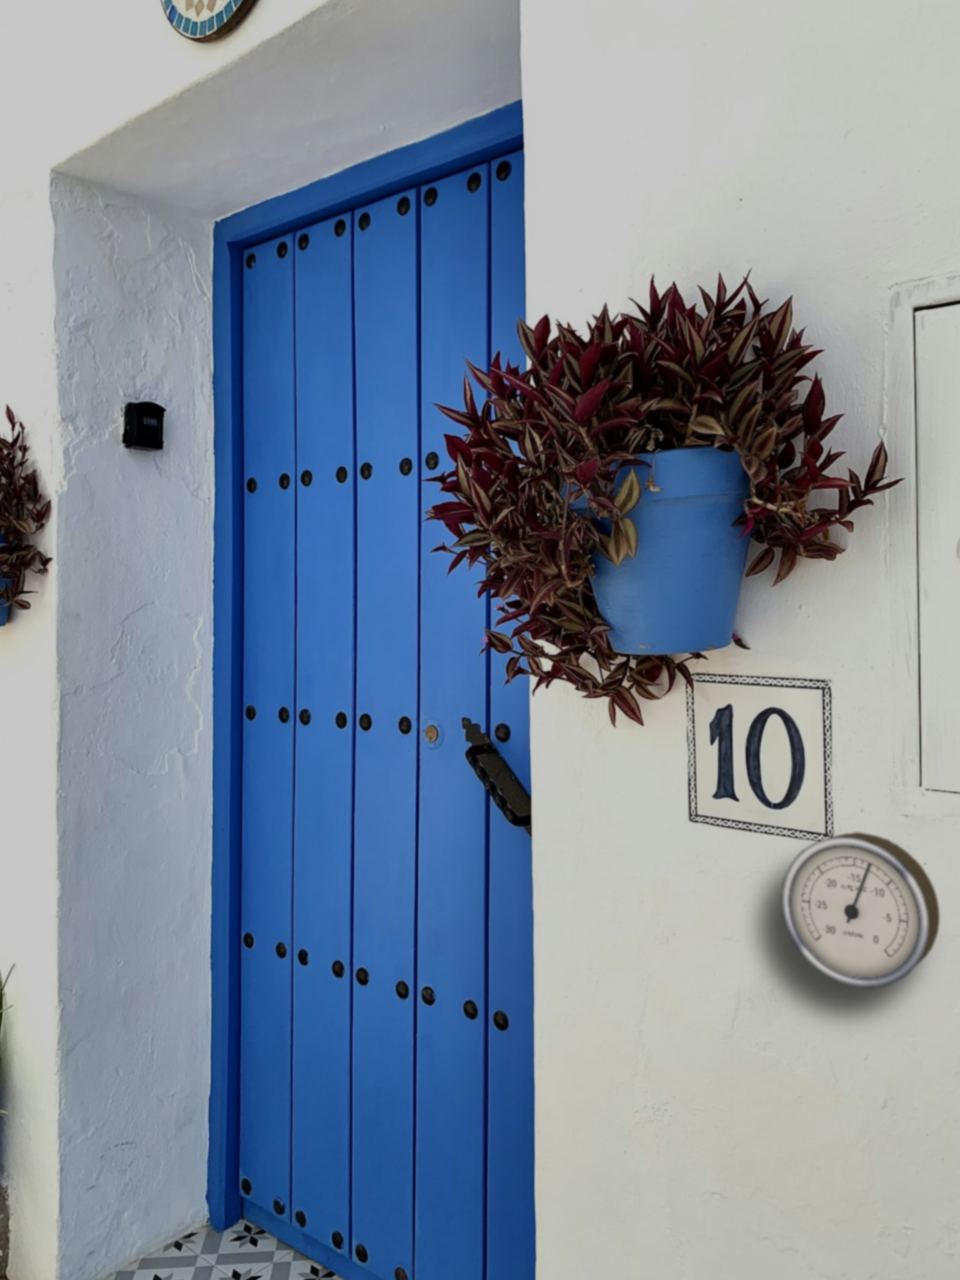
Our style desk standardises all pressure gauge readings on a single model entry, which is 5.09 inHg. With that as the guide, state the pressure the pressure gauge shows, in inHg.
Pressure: -13 inHg
